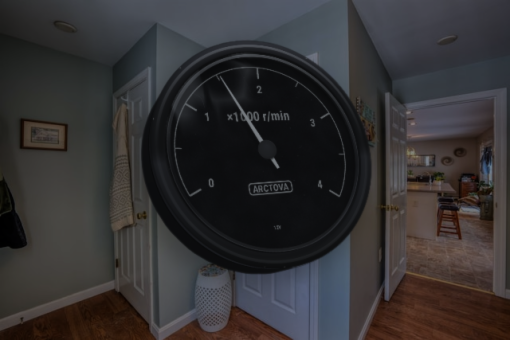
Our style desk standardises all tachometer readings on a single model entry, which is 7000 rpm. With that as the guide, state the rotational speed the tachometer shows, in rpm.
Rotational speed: 1500 rpm
